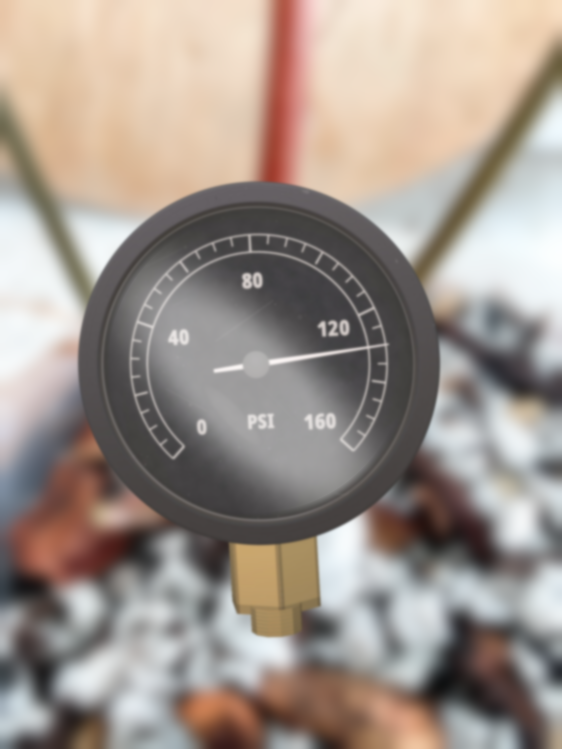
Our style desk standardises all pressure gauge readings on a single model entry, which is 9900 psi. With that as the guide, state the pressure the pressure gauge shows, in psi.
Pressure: 130 psi
